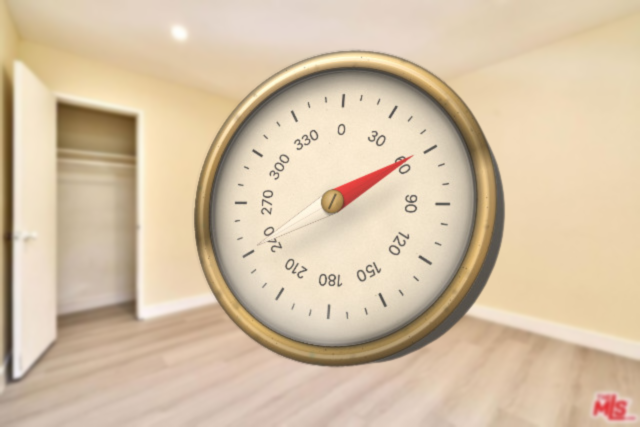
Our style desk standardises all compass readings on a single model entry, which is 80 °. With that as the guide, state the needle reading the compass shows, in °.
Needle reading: 60 °
